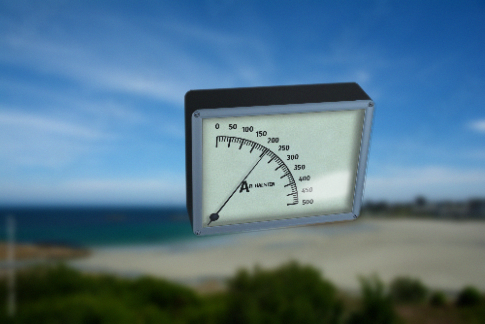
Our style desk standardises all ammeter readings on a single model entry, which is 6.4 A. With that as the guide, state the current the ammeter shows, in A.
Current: 200 A
